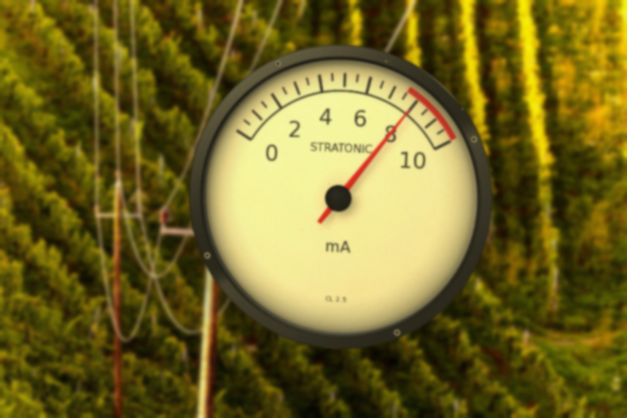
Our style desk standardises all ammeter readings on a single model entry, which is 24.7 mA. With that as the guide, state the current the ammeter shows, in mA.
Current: 8 mA
